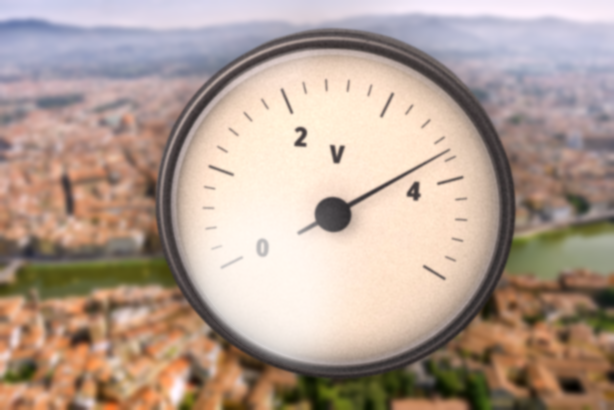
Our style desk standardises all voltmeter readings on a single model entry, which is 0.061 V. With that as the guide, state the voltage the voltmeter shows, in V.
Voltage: 3.7 V
